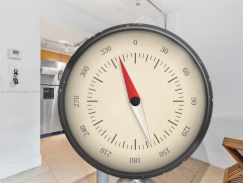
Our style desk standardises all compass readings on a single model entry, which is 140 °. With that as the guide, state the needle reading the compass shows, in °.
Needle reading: 340 °
